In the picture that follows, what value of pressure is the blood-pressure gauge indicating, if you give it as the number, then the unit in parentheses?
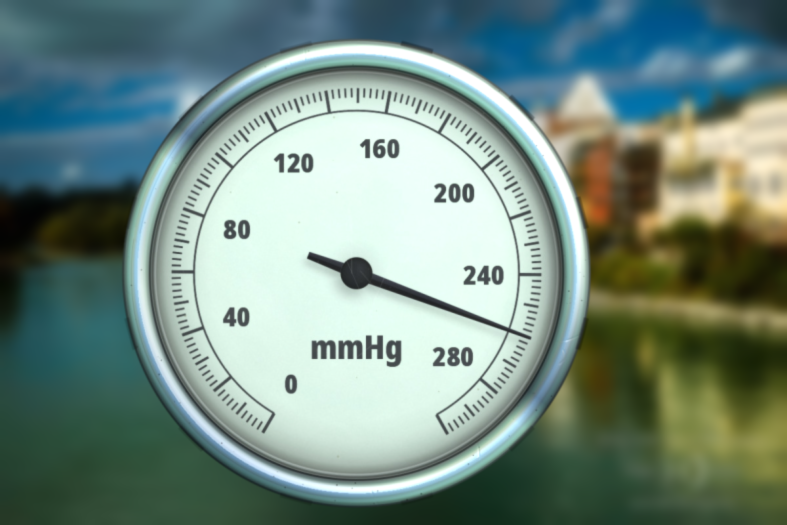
260 (mmHg)
